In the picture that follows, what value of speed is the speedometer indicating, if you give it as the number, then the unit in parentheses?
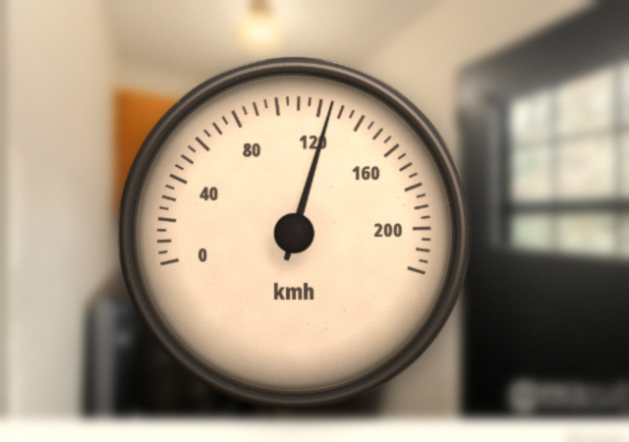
125 (km/h)
